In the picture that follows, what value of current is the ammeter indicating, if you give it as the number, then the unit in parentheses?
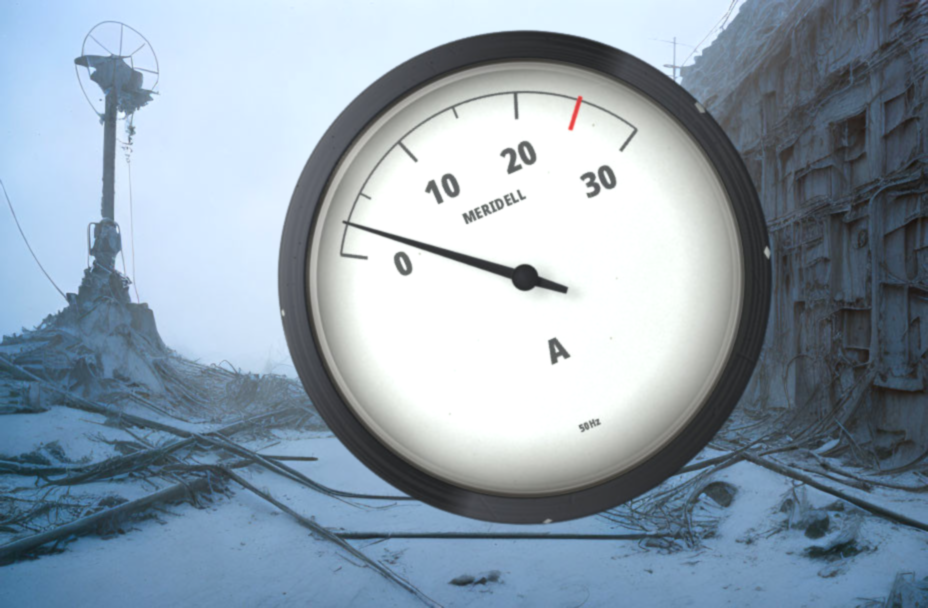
2.5 (A)
